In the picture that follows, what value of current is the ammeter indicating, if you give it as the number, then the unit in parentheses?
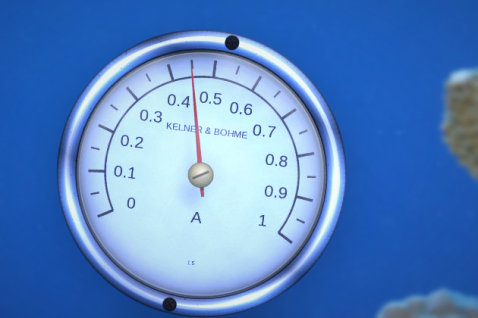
0.45 (A)
